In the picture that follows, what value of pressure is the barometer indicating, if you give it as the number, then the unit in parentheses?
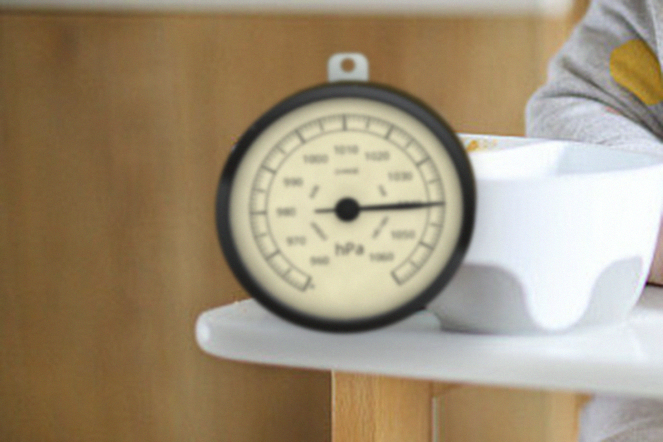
1040 (hPa)
